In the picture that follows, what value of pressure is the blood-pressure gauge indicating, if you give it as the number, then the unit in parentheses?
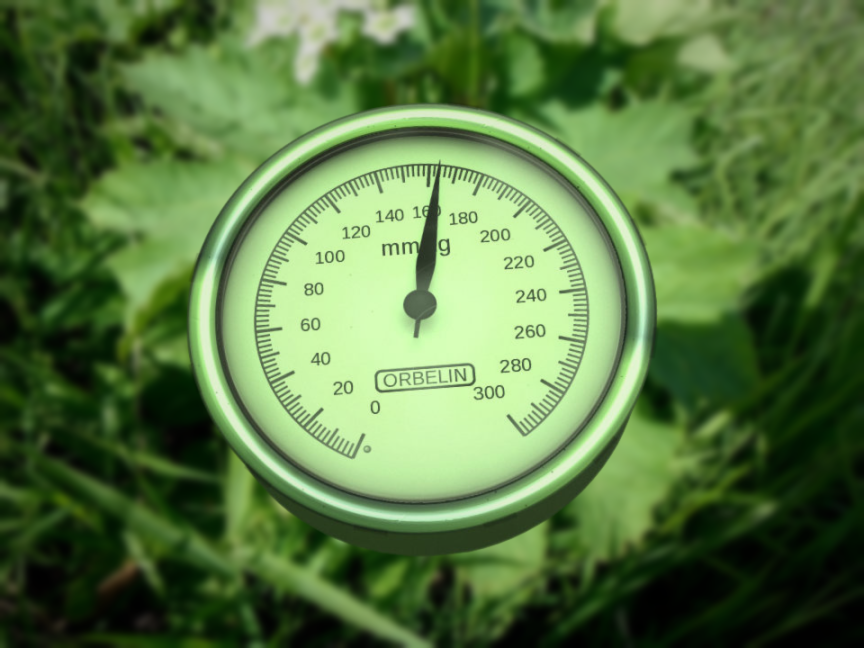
164 (mmHg)
